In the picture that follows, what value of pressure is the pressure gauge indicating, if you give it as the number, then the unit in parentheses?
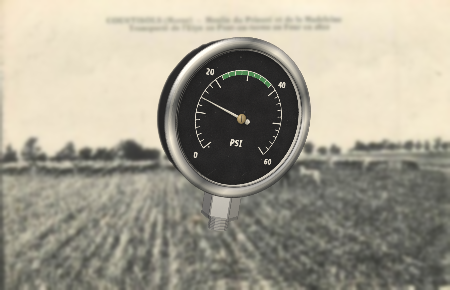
14 (psi)
